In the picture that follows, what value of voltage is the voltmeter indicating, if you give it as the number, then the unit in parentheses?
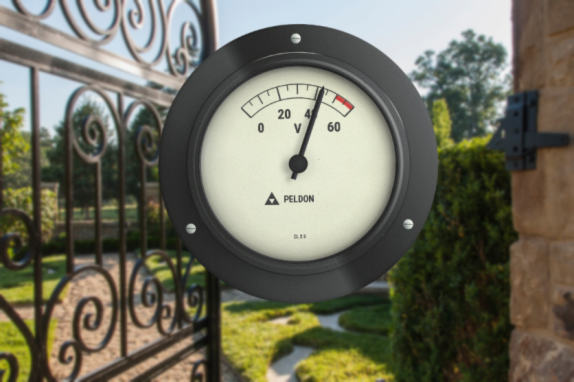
42.5 (V)
